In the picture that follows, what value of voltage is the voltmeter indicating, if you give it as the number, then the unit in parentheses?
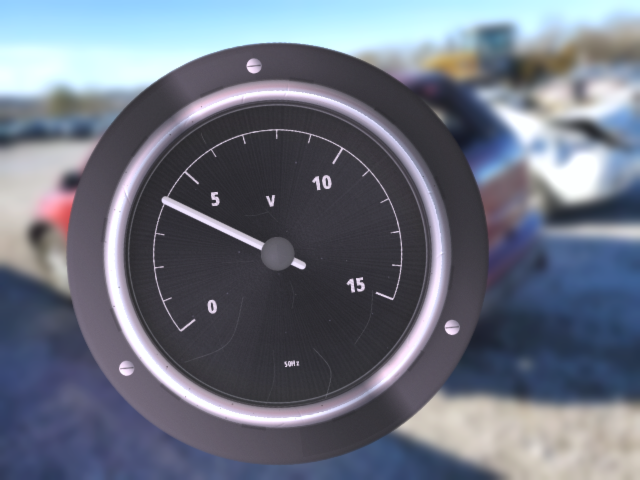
4 (V)
